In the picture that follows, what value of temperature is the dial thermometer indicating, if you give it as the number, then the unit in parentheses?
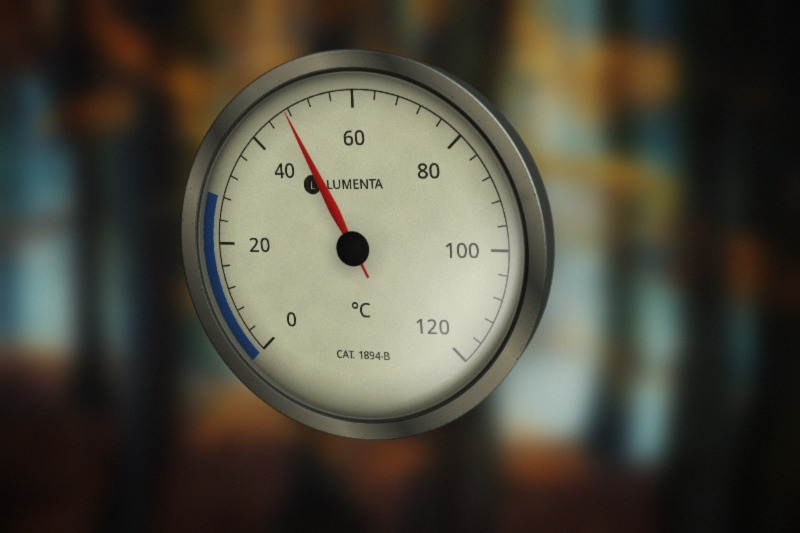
48 (°C)
